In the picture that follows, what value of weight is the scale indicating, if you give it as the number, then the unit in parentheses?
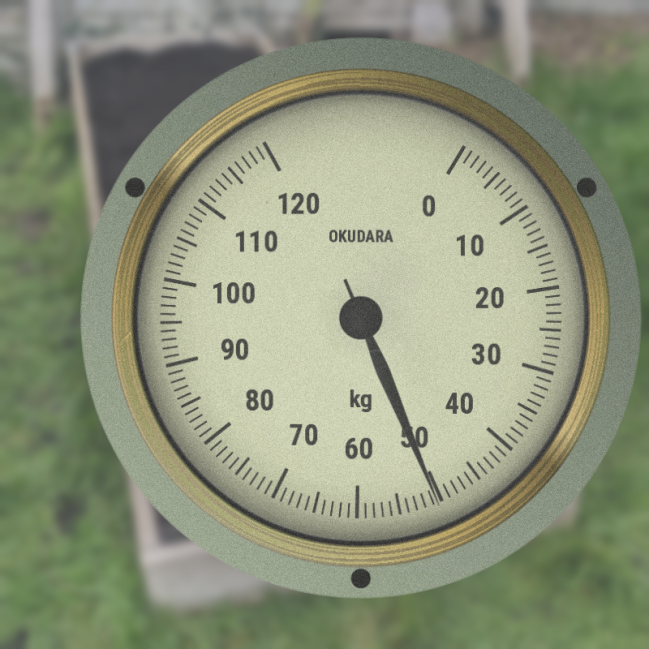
50.5 (kg)
